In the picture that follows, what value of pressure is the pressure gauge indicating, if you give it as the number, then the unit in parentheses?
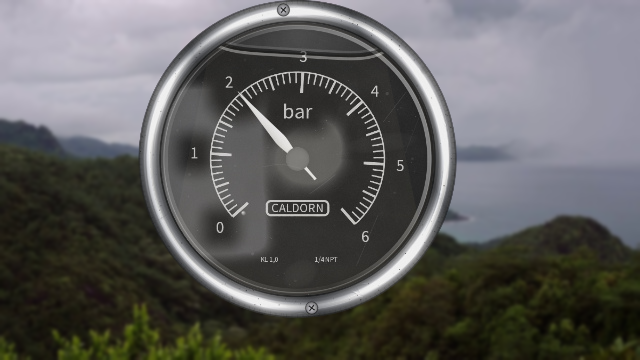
2 (bar)
